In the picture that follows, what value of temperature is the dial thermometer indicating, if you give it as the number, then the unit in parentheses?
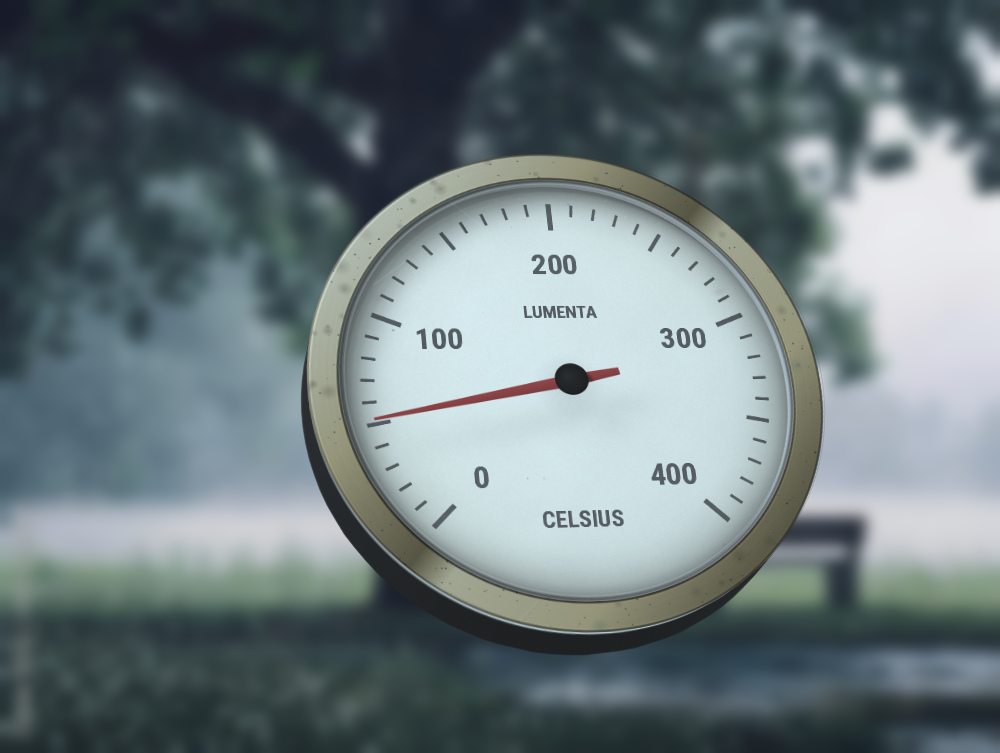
50 (°C)
